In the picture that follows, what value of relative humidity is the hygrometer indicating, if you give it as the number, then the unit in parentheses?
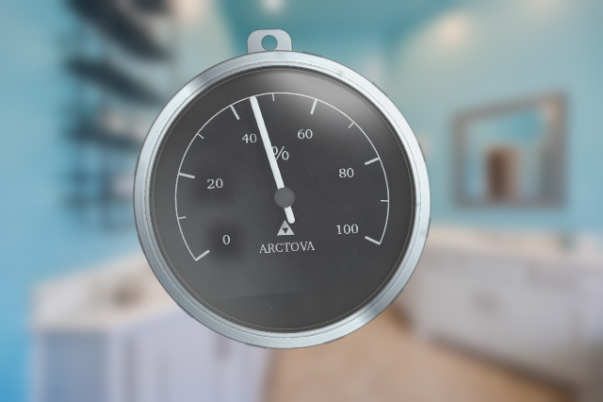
45 (%)
